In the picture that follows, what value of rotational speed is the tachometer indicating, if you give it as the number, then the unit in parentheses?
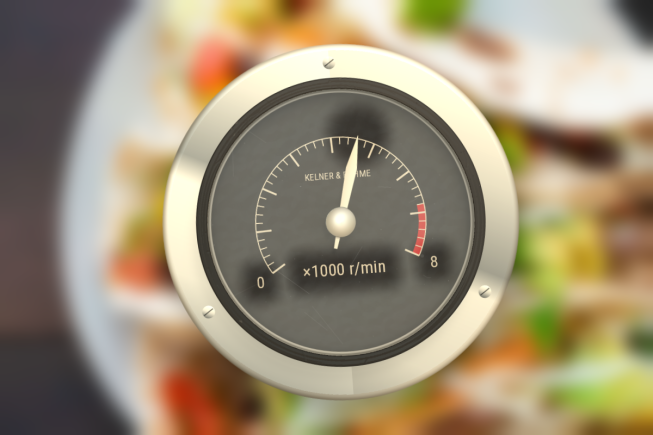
4600 (rpm)
